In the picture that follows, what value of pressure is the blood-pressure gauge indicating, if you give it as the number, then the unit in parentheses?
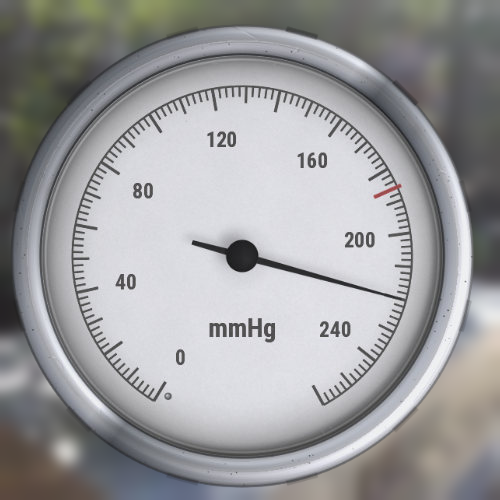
220 (mmHg)
